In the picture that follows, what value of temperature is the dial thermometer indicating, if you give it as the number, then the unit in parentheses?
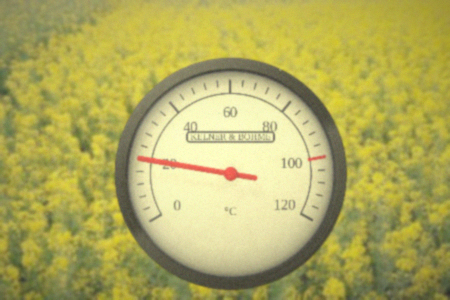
20 (°C)
